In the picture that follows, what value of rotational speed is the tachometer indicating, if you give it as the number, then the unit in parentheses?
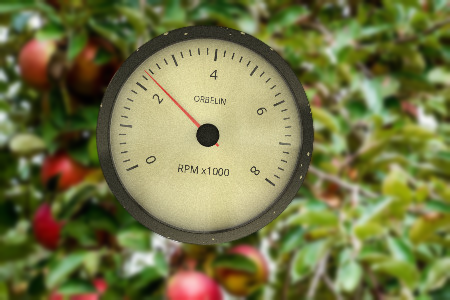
2300 (rpm)
